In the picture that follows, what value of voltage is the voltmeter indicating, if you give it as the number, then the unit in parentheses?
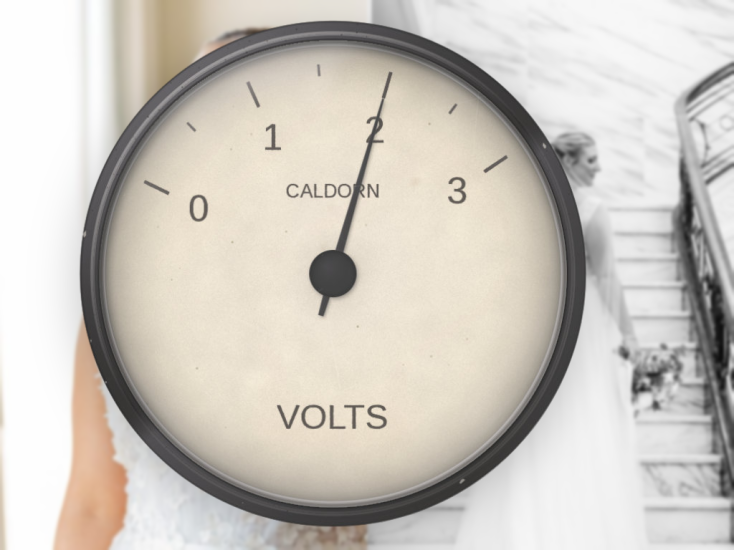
2 (V)
